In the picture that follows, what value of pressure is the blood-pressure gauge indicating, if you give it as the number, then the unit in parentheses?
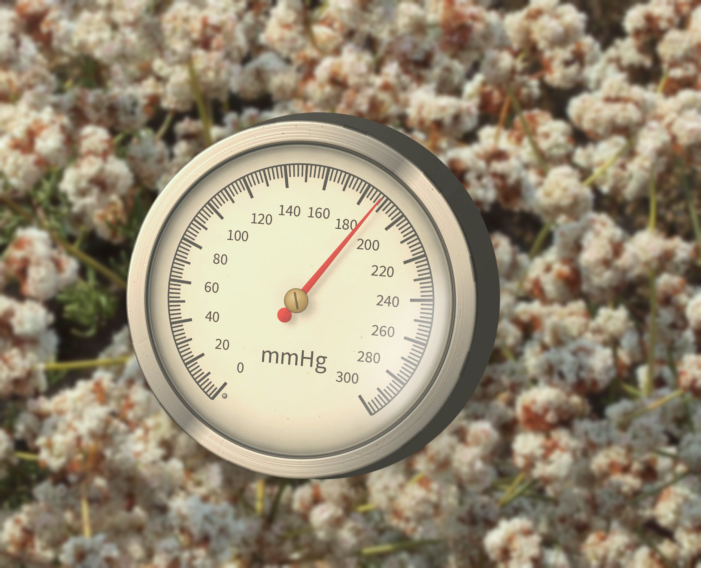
188 (mmHg)
